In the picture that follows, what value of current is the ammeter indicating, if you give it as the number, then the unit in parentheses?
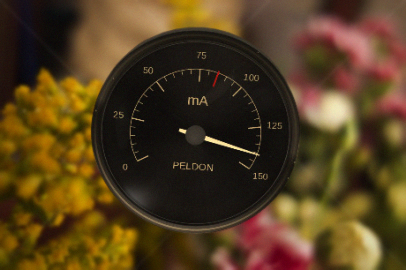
140 (mA)
